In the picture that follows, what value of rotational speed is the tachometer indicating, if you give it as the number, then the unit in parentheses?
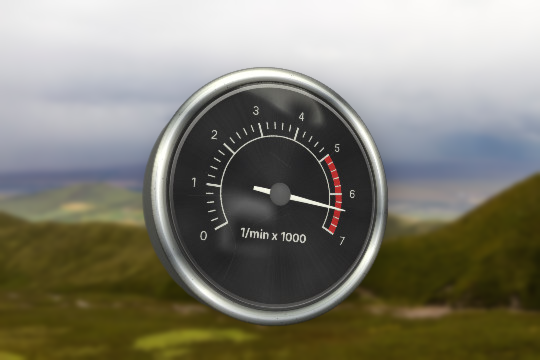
6400 (rpm)
